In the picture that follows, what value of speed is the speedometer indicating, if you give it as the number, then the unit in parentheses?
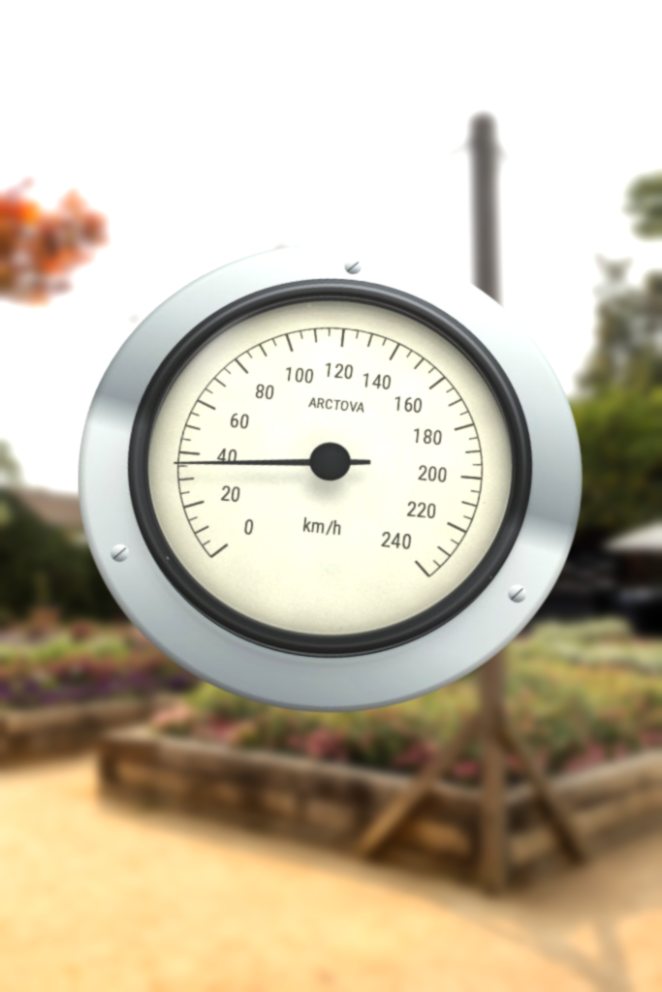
35 (km/h)
